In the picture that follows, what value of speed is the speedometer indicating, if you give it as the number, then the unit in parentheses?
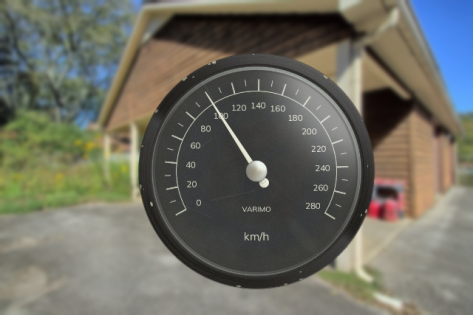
100 (km/h)
